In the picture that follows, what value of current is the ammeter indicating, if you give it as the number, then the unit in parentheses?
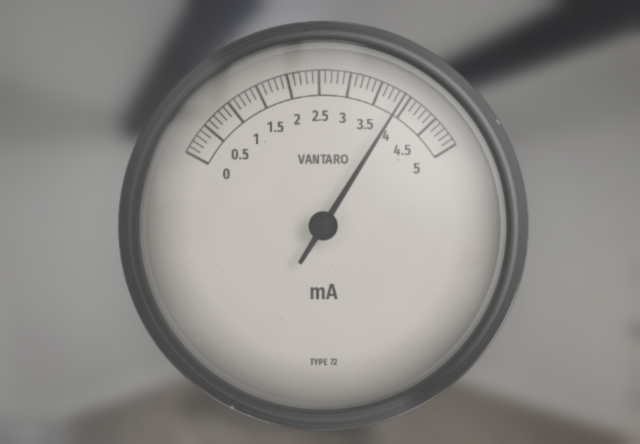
3.9 (mA)
